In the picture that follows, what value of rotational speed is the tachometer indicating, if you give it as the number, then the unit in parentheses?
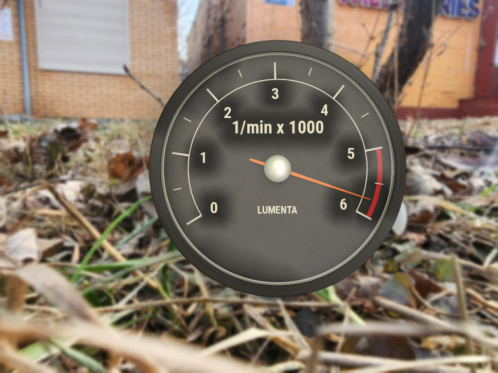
5750 (rpm)
